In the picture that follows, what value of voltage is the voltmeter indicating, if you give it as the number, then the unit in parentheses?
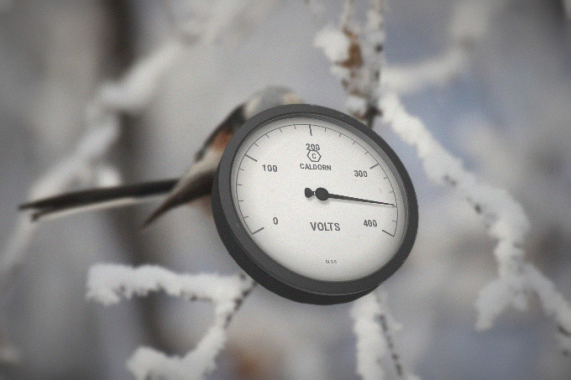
360 (V)
